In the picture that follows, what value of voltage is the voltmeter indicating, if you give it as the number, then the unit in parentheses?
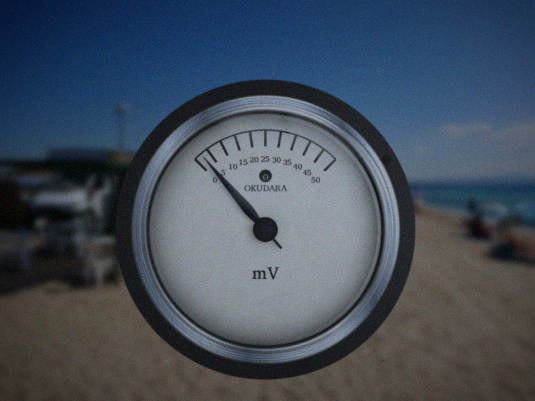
2.5 (mV)
